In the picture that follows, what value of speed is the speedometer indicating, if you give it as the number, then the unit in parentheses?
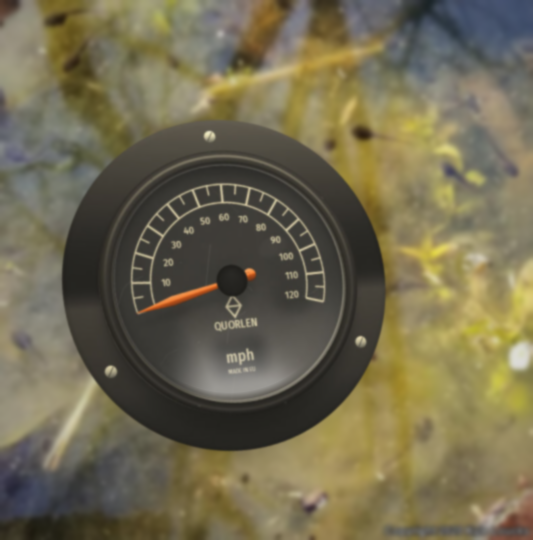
0 (mph)
